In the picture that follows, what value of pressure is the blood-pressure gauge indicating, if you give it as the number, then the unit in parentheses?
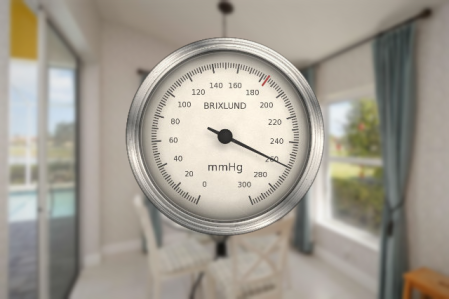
260 (mmHg)
